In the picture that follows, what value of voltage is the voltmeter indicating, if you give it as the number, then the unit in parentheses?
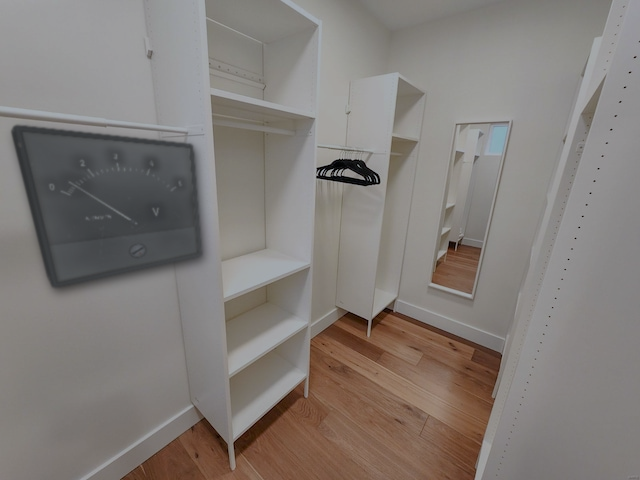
1 (V)
